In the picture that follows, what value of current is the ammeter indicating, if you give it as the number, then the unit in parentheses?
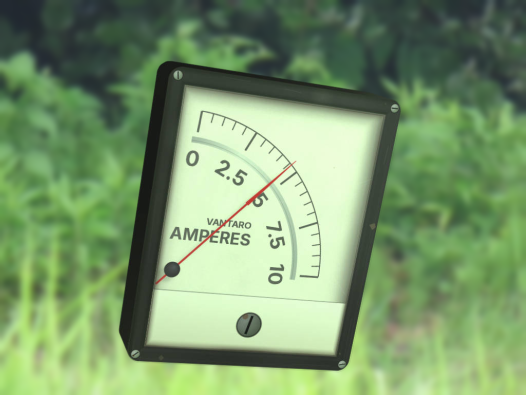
4.5 (A)
